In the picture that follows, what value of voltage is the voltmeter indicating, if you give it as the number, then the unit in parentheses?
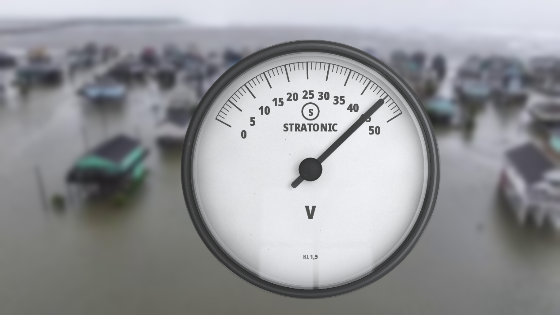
45 (V)
